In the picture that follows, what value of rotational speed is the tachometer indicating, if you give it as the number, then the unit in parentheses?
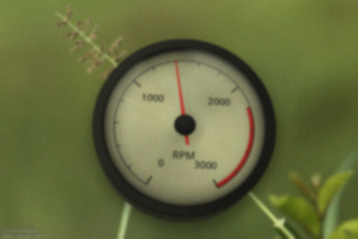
1400 (rpm)
